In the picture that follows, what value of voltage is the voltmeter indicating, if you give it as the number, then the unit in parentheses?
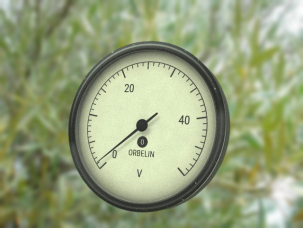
1 (V)
